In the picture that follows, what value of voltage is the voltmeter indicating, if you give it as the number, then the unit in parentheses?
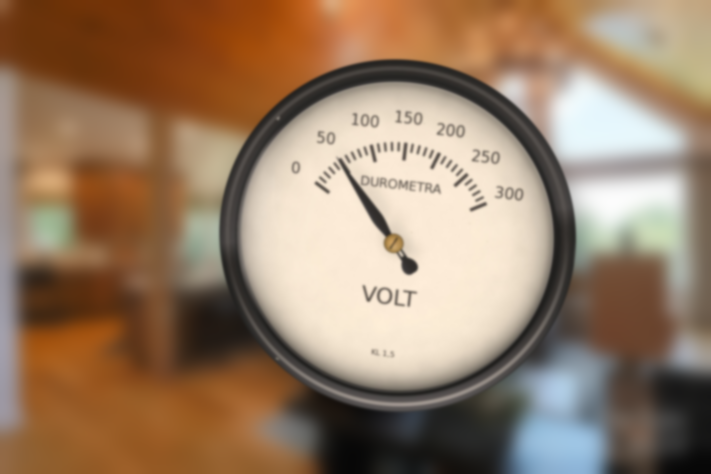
50 (V)
